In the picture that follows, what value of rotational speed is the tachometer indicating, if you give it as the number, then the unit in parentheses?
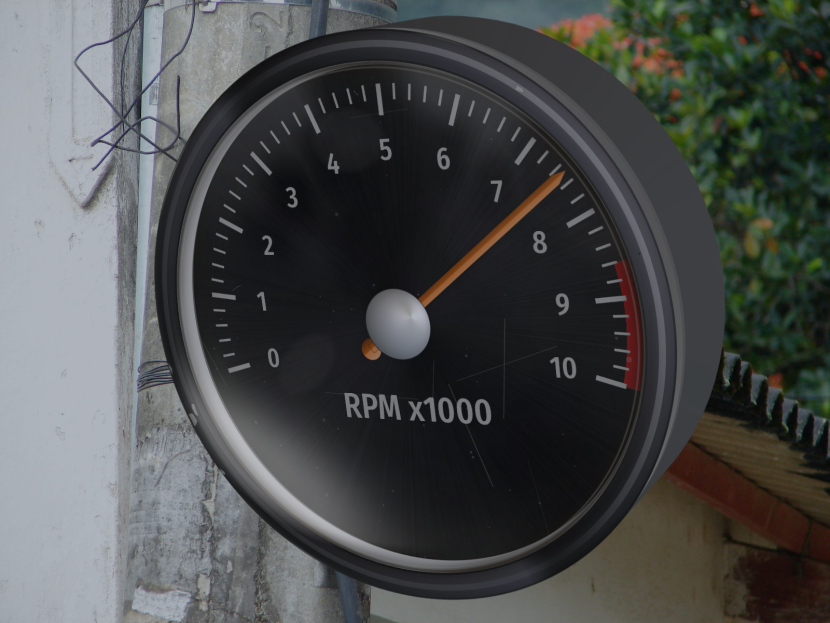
7500 (rpm)
